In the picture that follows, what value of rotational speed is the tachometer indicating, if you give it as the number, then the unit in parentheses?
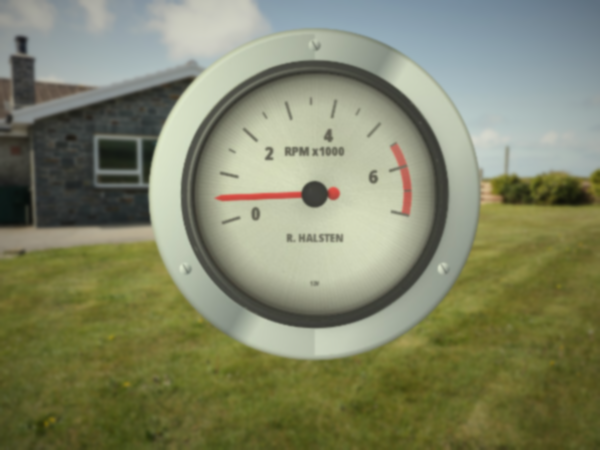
500 (rpm)
